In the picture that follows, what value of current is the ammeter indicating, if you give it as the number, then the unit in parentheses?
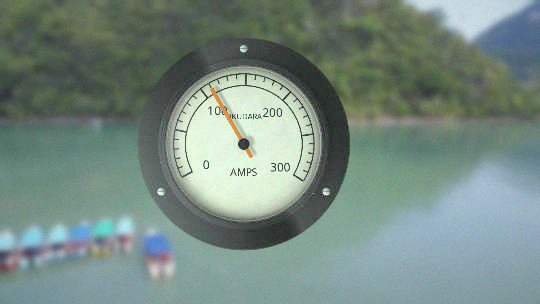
110 (A)
